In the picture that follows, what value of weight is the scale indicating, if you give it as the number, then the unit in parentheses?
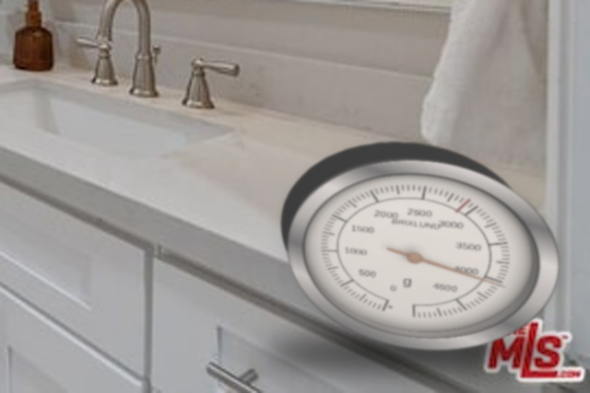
4000 (g)
